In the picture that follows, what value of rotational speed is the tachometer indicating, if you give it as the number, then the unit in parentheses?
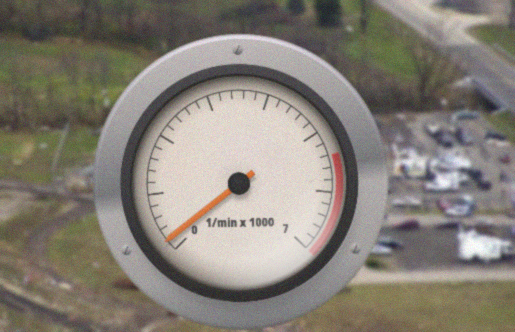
200 (rpm)
